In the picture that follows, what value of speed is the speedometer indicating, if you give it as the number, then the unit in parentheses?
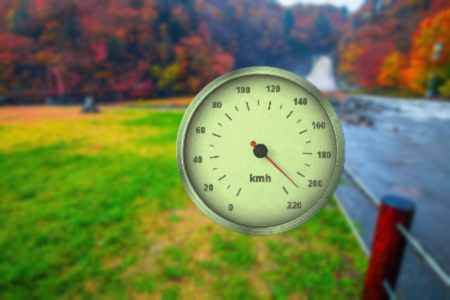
210 (km/h)
